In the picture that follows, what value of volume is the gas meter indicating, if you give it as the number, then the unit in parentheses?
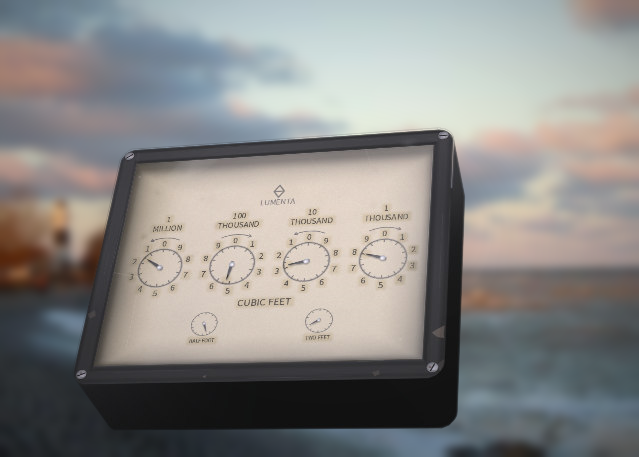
152800 (ft³)
